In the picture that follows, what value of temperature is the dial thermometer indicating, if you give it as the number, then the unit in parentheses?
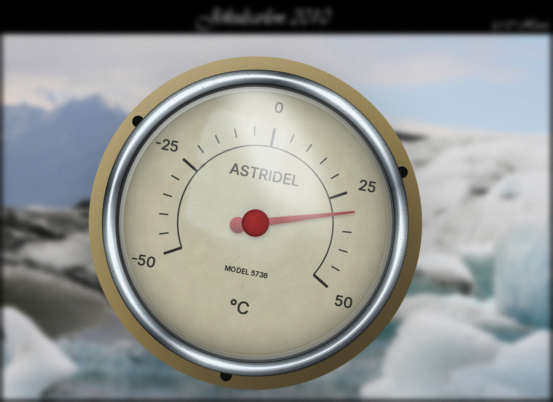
30 (°C)
